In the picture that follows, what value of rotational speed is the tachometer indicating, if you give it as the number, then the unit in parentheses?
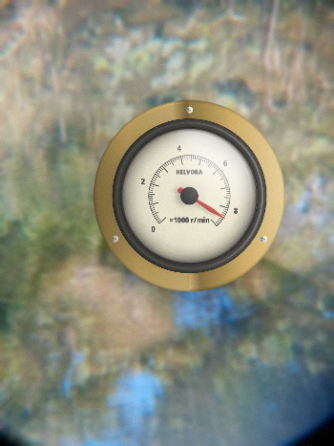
8500 (rpm)
